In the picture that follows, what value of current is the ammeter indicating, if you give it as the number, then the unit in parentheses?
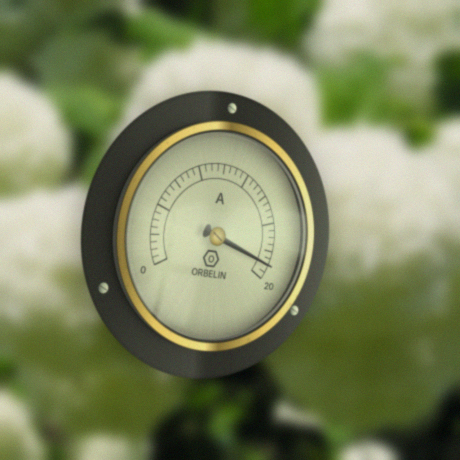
19 (A)
